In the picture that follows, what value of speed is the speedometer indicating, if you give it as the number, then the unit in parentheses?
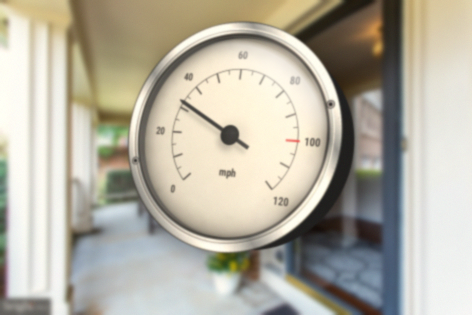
32.5 (mph)
